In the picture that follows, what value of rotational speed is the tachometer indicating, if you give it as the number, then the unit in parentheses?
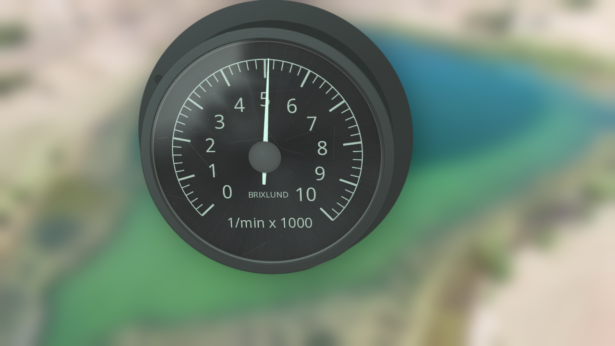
5100 (rpm)
